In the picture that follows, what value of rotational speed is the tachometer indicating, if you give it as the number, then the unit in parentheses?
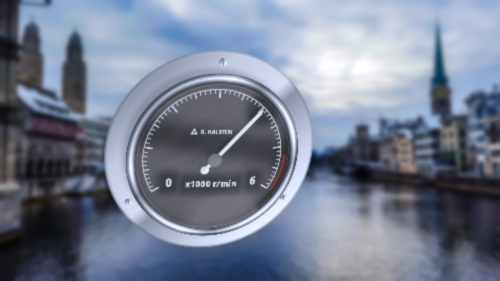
4000 (rpm)
